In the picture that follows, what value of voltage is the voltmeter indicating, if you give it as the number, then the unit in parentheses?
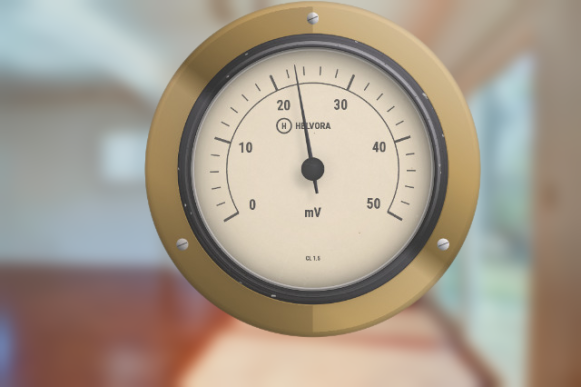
23 (mV)
